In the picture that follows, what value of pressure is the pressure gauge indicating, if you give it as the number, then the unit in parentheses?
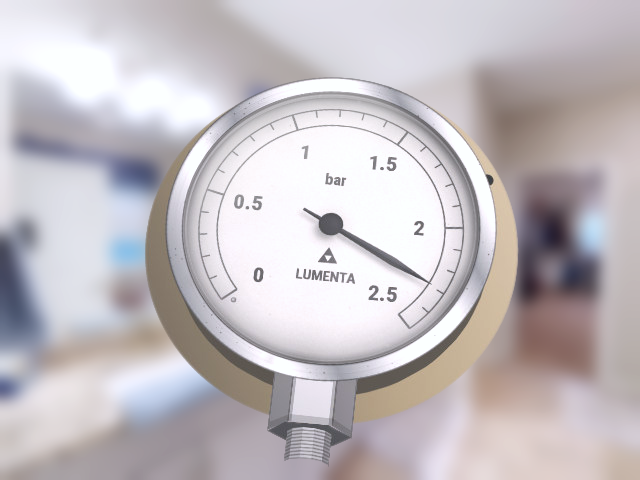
2.3 (bar)
